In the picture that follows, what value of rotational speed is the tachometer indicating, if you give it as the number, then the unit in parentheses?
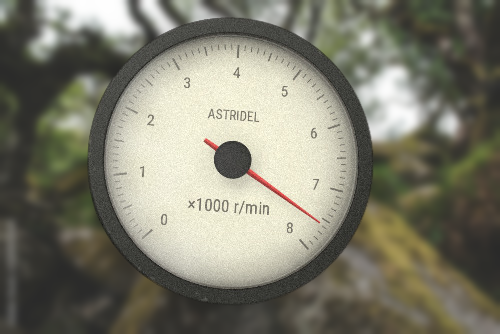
7600 (rpm)
